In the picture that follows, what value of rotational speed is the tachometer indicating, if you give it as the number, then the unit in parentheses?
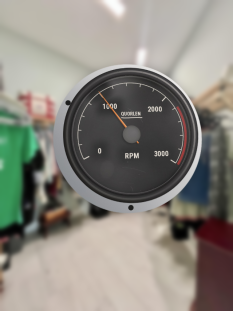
1000 (rpm)
